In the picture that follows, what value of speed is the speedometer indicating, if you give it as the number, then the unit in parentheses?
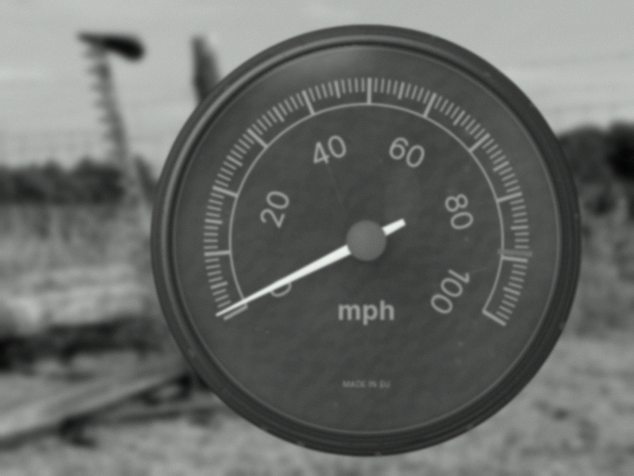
1 (mph)
